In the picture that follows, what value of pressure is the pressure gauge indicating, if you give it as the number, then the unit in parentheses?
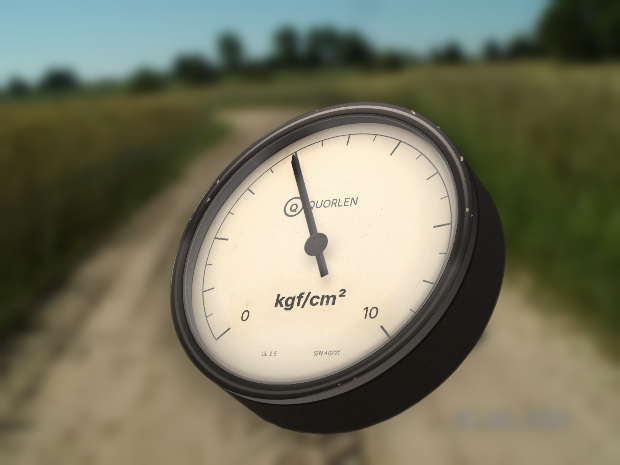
4 (kg/cm²)
